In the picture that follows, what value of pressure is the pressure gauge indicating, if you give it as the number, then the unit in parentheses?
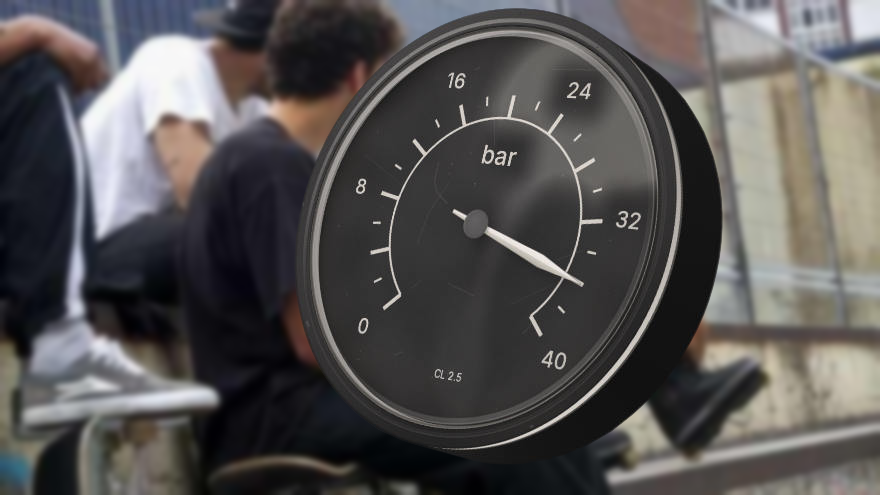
36 (bar)
